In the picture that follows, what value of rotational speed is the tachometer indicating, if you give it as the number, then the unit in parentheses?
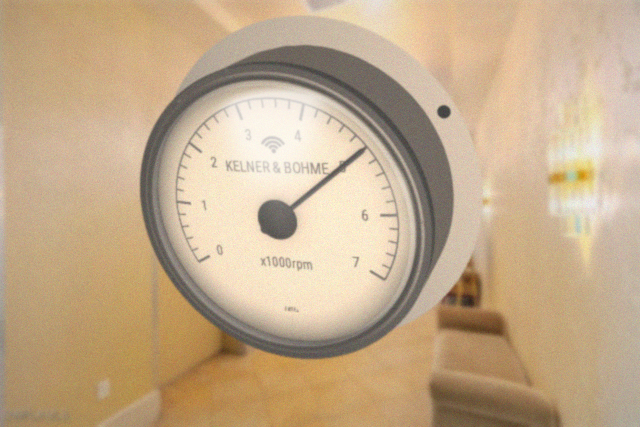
5000 (rpm)
